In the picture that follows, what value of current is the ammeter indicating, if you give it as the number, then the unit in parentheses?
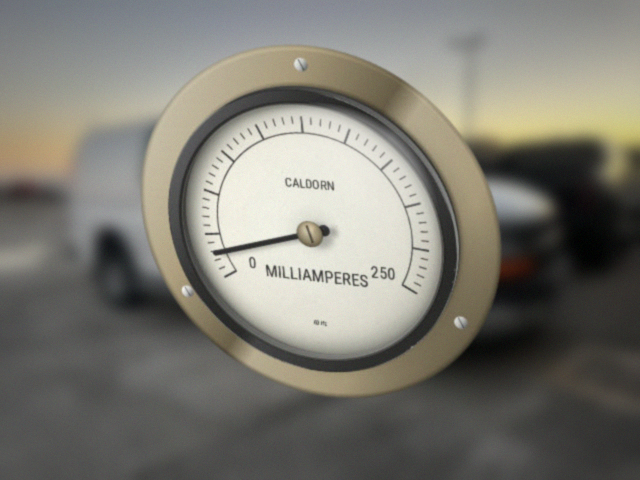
15 (mA)
